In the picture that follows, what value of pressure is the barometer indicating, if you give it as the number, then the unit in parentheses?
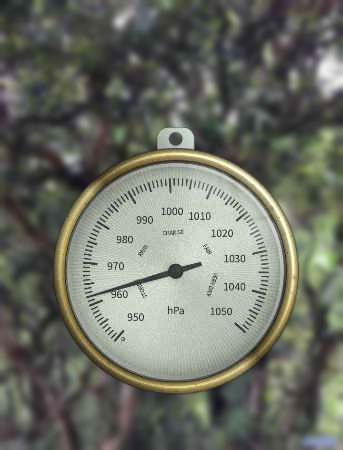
962 (hPa)
